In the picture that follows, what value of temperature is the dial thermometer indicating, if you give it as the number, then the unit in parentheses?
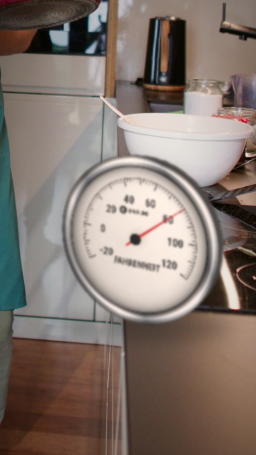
80 (°F)
